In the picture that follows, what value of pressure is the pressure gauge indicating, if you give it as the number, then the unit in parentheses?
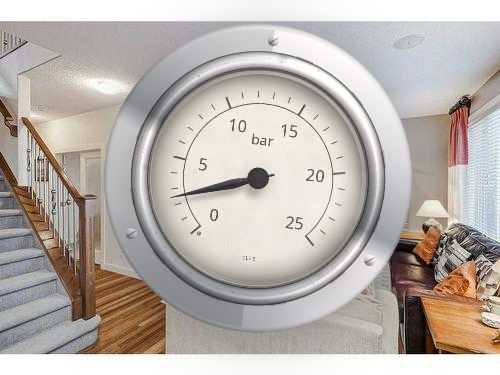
2.5 (bar)
